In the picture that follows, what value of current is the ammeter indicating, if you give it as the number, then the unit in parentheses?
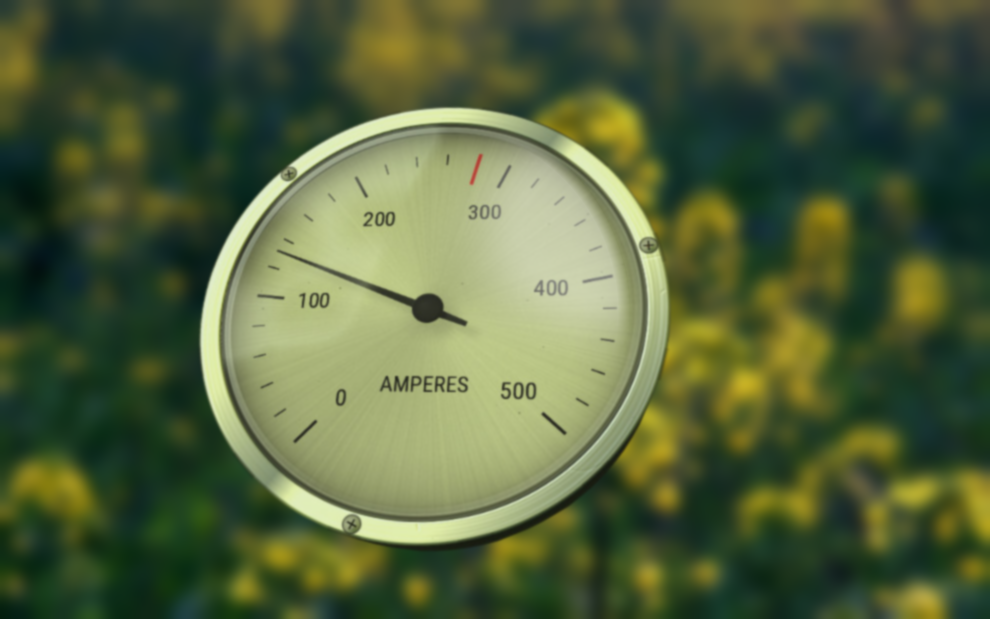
130 (A)
